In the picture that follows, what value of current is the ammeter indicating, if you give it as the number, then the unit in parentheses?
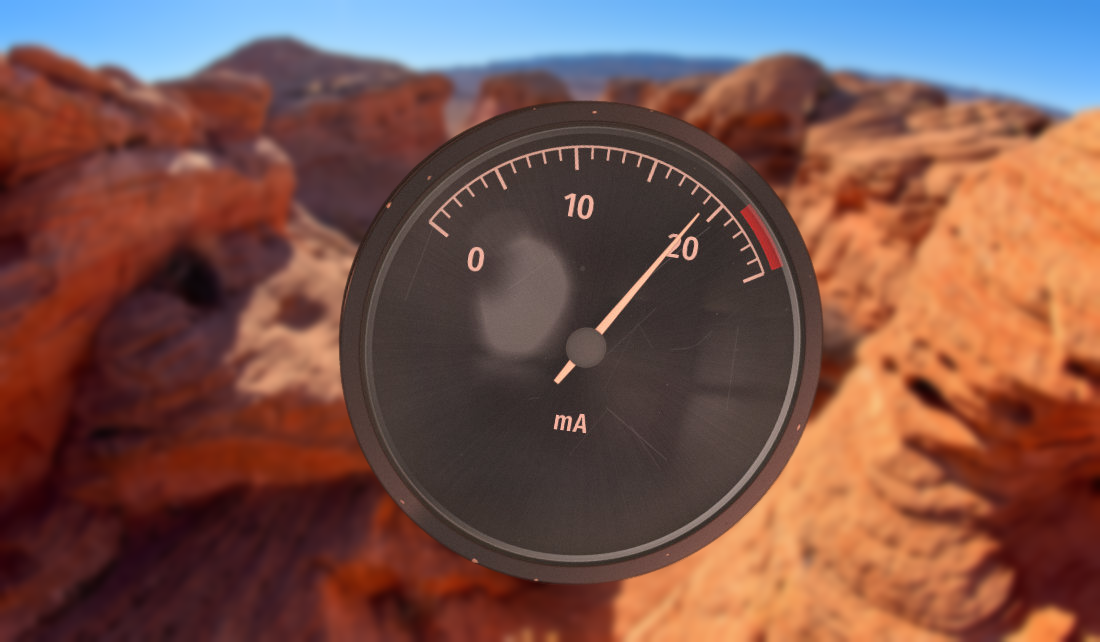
19 (mA)
